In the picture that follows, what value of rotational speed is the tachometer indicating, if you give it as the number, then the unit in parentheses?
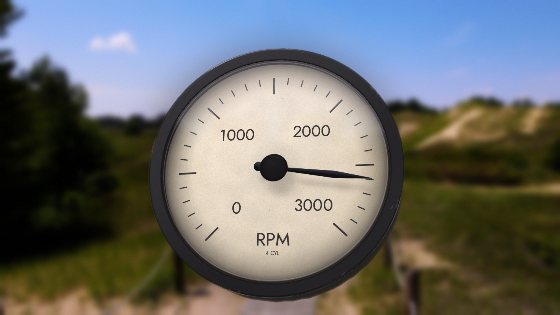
2600 (rpm)
